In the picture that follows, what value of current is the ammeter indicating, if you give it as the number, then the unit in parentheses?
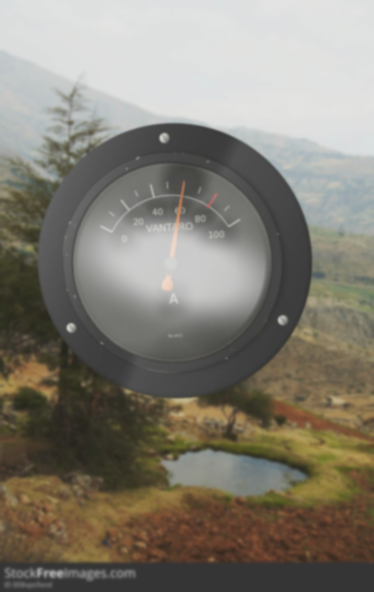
60 (A)
